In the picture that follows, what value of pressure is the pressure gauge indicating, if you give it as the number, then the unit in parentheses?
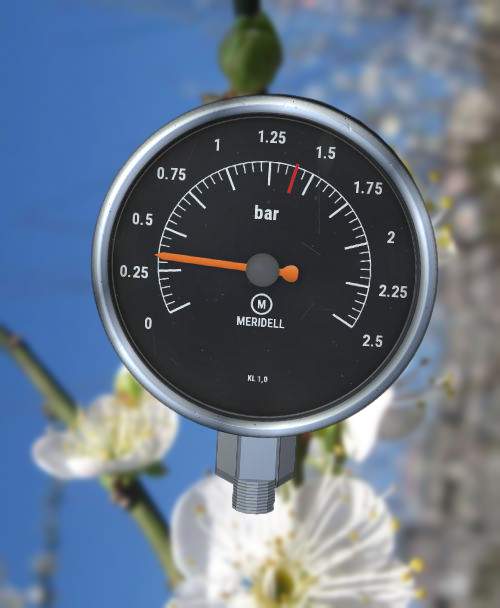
0.35 (bar)
